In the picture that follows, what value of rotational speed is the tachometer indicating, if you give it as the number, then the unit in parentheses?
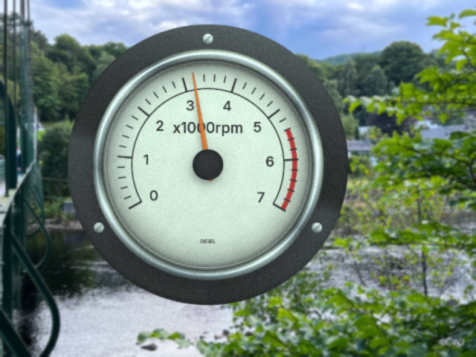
3200 (rpm)
